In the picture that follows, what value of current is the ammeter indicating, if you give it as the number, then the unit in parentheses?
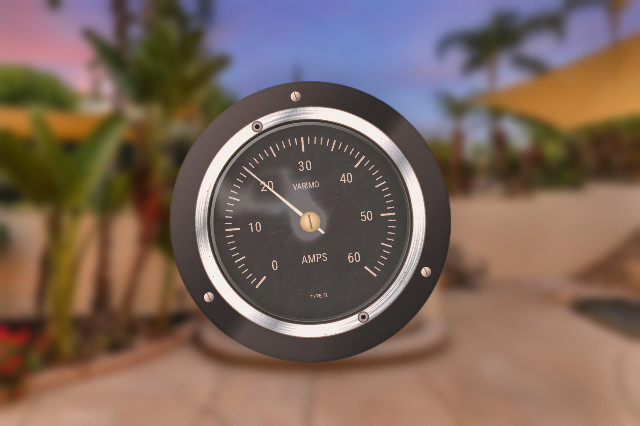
20 (A)
